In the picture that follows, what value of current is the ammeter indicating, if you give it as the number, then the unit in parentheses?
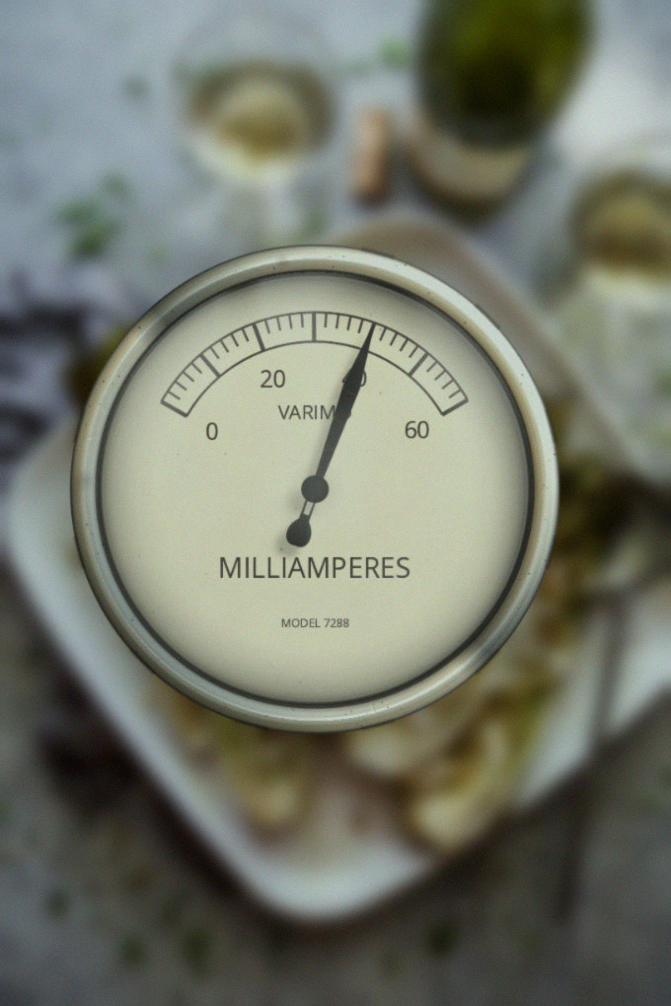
40 (mA)
